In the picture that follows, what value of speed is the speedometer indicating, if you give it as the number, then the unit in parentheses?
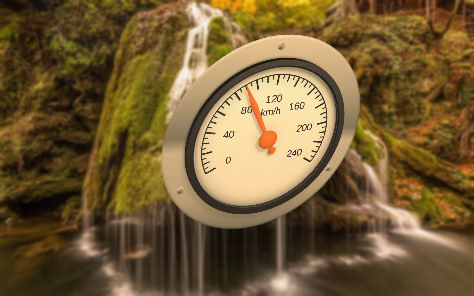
90 (km/h)
